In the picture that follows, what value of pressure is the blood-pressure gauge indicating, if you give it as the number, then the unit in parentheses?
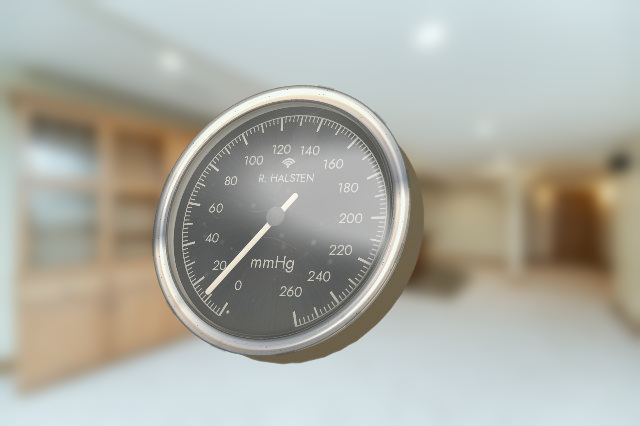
10 (mmHg)
